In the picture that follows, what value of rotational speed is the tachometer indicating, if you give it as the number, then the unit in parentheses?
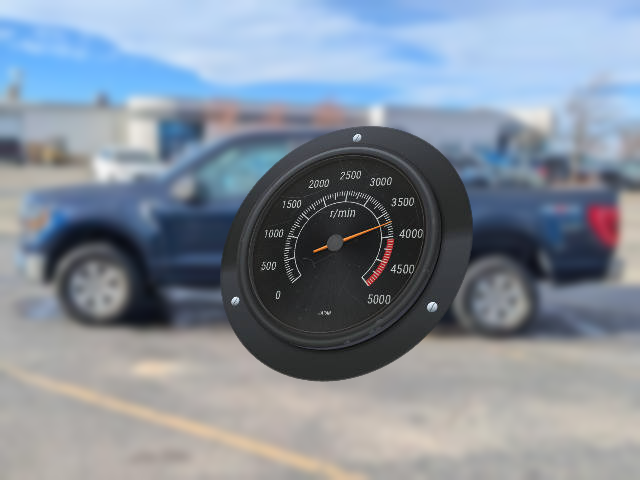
3750 (rpm)
